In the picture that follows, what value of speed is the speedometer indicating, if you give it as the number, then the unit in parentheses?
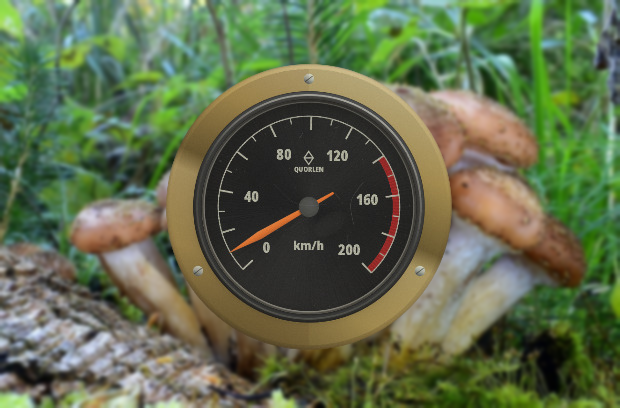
10 (km/h)
